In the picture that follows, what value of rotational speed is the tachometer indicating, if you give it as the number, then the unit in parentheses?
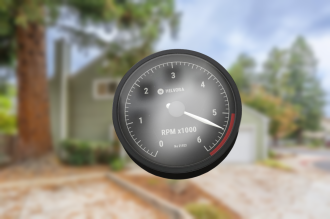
5400 (rpm)
